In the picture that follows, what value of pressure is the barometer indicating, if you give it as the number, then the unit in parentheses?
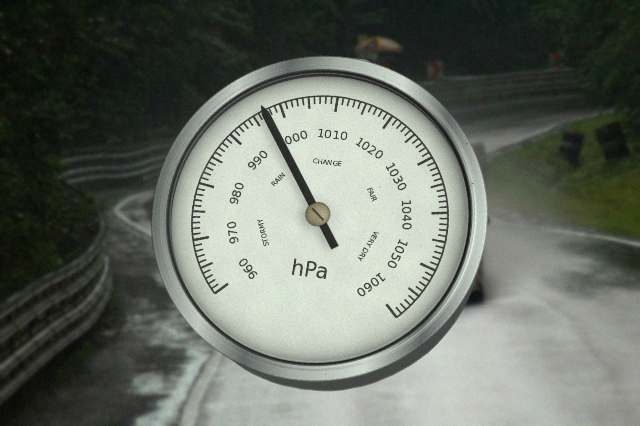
997 (hPa)
